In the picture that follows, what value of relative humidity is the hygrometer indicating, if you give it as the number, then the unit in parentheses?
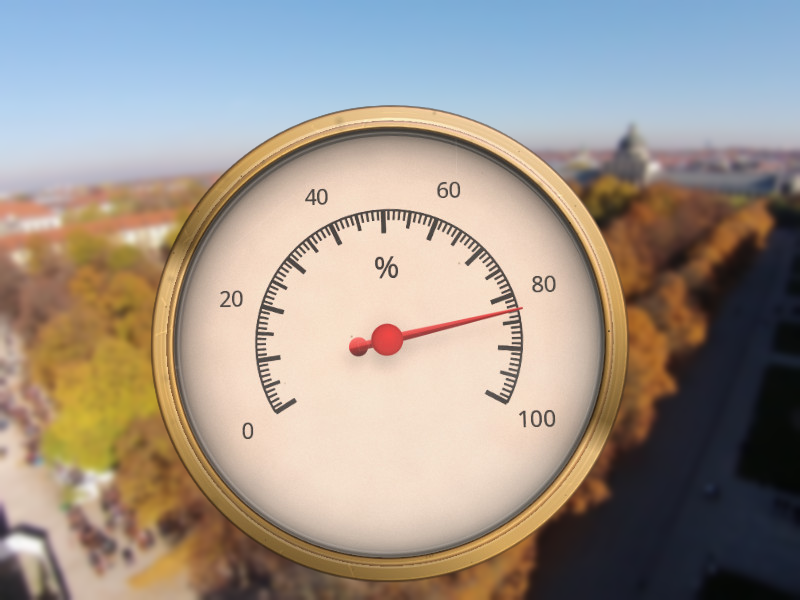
83 (%)
